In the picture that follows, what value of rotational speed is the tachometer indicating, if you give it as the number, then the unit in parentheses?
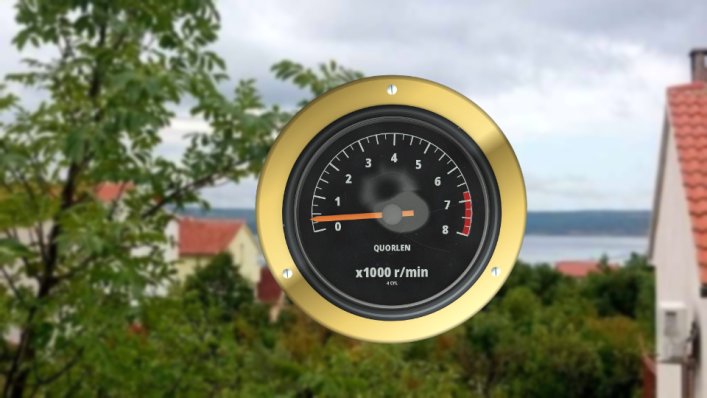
375 (rpm)
